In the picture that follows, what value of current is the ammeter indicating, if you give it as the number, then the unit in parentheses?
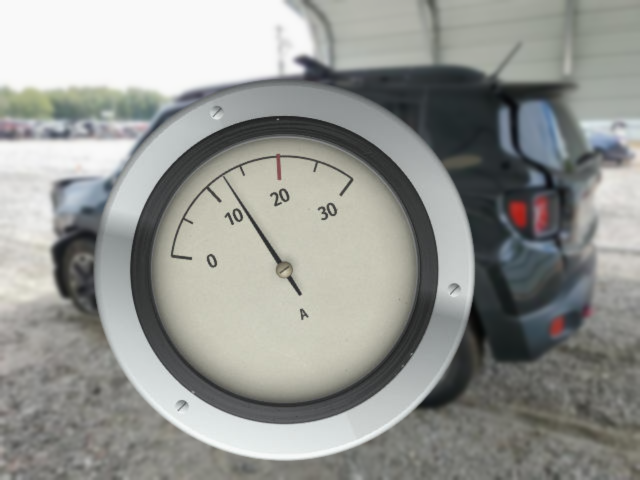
12.5 (A)
